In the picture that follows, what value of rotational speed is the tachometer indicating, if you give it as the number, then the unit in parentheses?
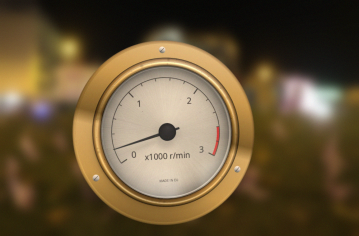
200 (rpm)
